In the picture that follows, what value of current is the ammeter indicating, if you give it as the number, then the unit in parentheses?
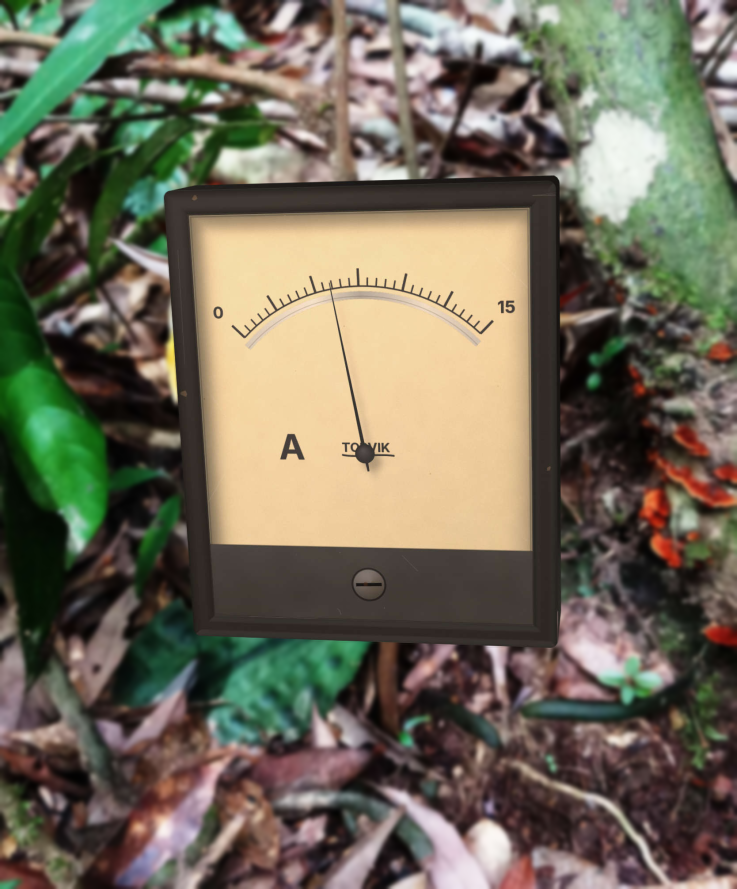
6 (A)
